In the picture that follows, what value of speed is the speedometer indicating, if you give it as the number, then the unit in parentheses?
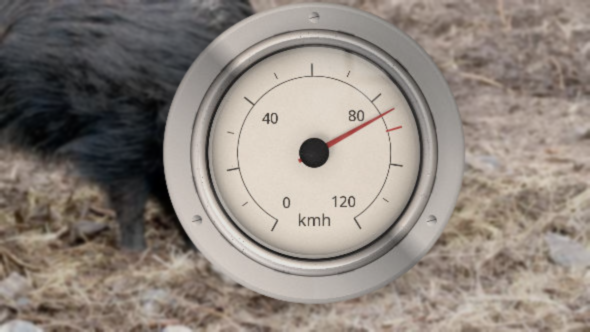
85 (km/h)
